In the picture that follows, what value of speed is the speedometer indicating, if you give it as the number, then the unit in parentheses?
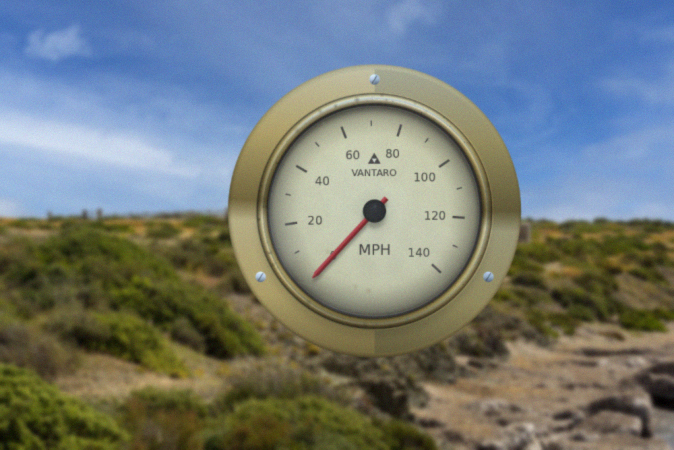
0 (mph)
